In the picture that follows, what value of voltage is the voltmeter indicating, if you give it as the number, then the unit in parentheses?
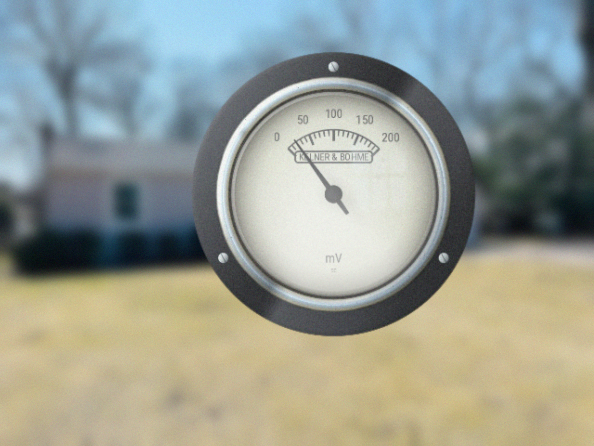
20 (mV)
